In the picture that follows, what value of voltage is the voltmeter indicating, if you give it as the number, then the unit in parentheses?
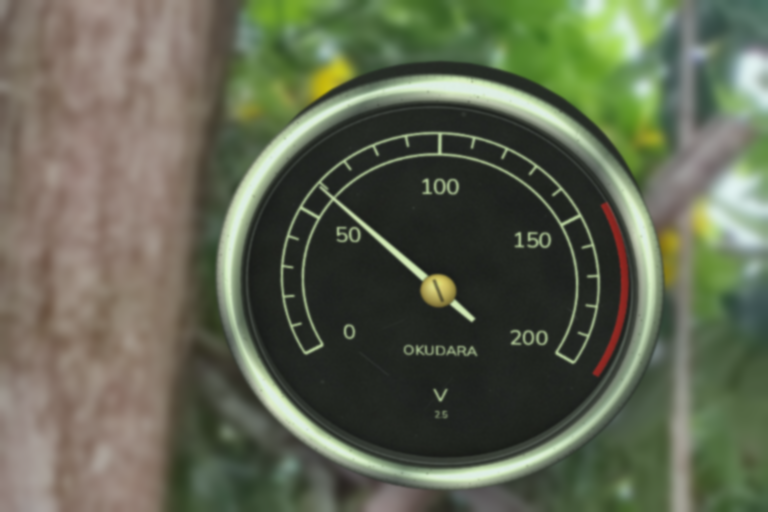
60 (V)
